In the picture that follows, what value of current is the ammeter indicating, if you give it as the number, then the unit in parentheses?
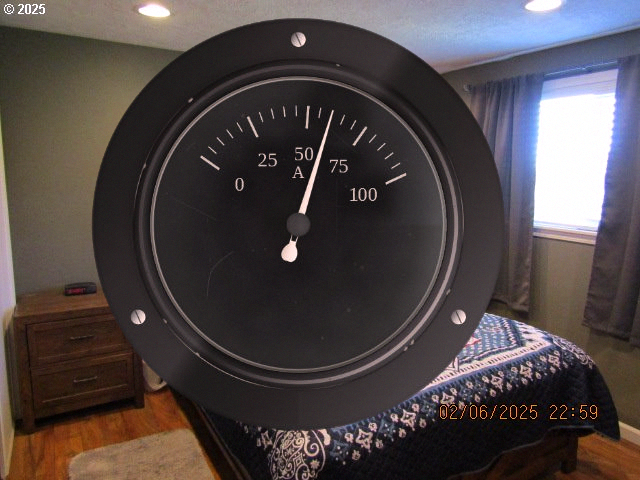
60 (A)
